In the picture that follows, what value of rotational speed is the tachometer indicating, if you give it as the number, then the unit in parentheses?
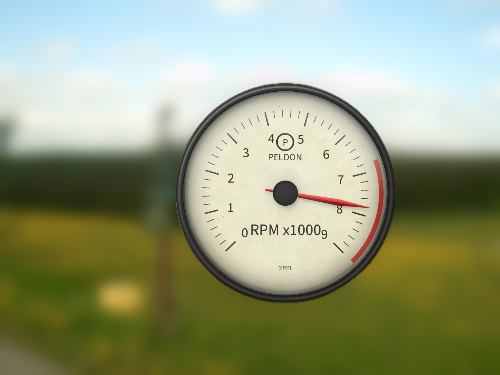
7800 (rpm)
